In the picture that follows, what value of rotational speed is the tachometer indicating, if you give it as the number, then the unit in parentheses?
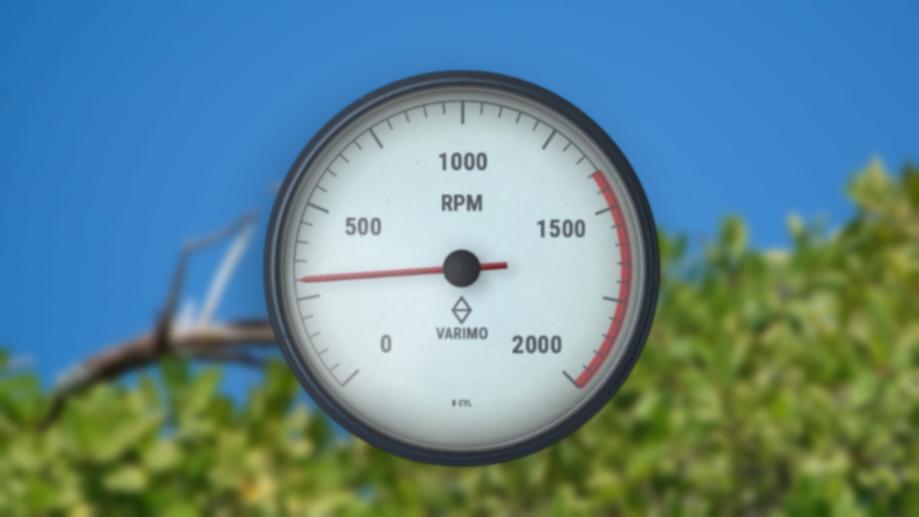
300 (rpm)
